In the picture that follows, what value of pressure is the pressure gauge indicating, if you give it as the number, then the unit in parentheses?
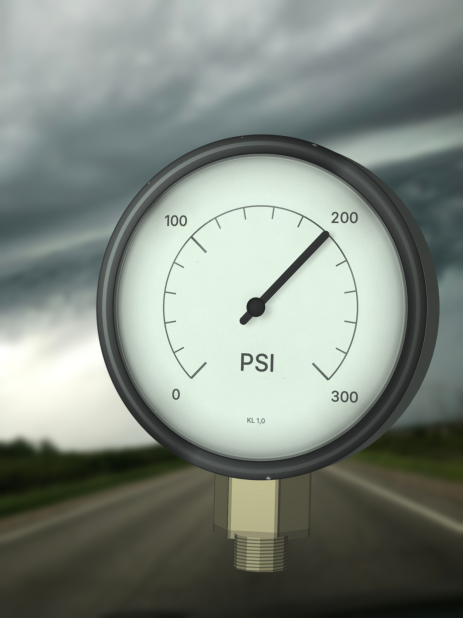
200 (psi)
